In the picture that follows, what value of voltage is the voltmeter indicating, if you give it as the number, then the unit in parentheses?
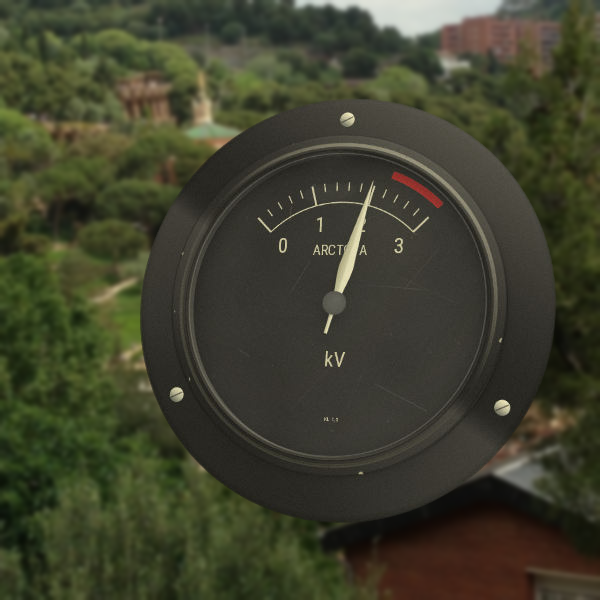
2 (kV)
